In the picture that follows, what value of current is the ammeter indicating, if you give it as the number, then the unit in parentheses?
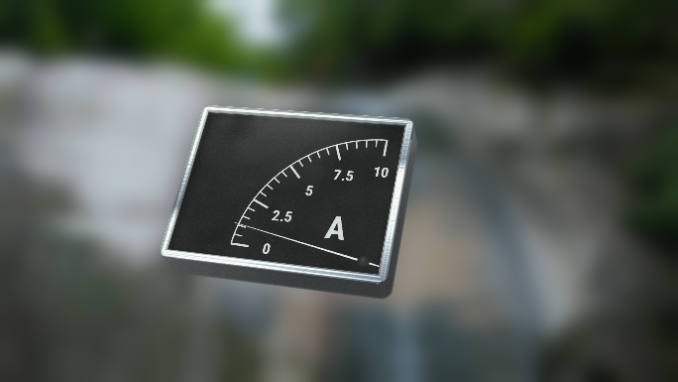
1 (A)
